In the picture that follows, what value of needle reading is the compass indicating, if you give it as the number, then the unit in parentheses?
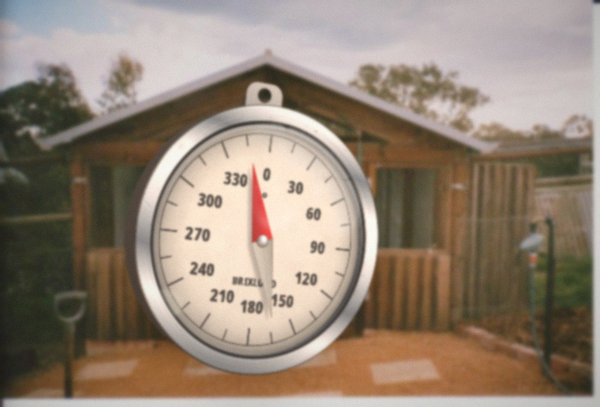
345 (°)
